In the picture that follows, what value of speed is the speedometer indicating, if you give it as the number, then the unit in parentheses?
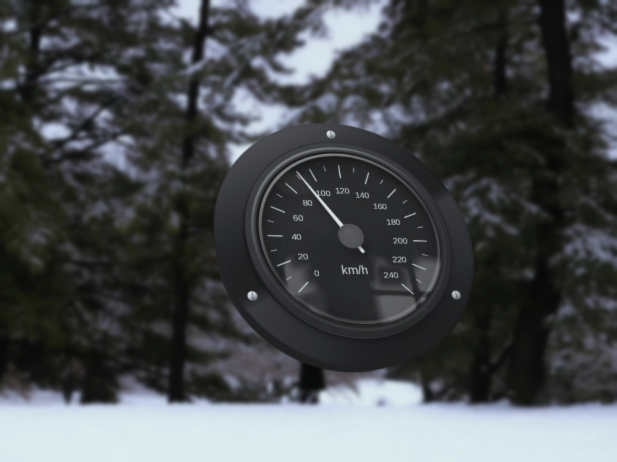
90 (km/h)
